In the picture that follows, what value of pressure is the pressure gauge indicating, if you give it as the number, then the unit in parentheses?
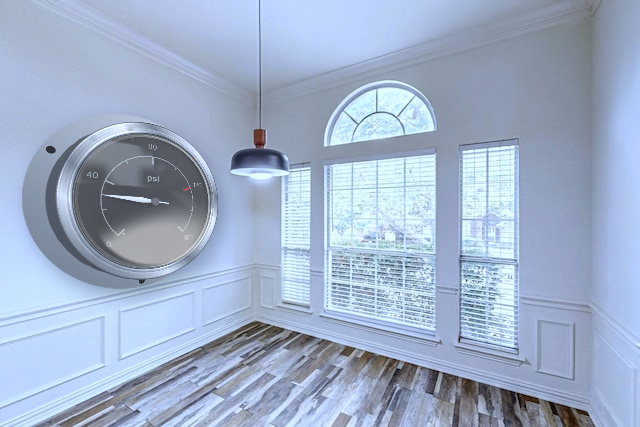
30 (psi)
